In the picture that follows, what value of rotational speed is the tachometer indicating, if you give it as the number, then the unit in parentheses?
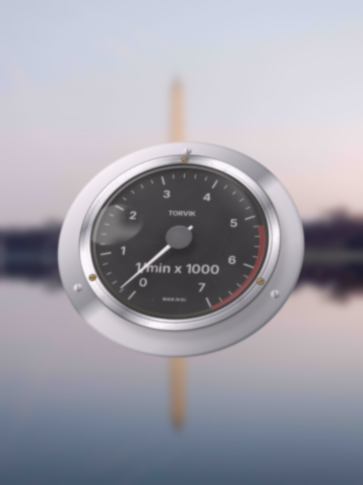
200 (rpm)
